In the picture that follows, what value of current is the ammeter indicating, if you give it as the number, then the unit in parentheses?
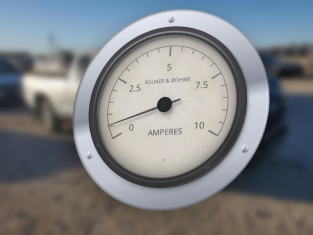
0.5 (A)
